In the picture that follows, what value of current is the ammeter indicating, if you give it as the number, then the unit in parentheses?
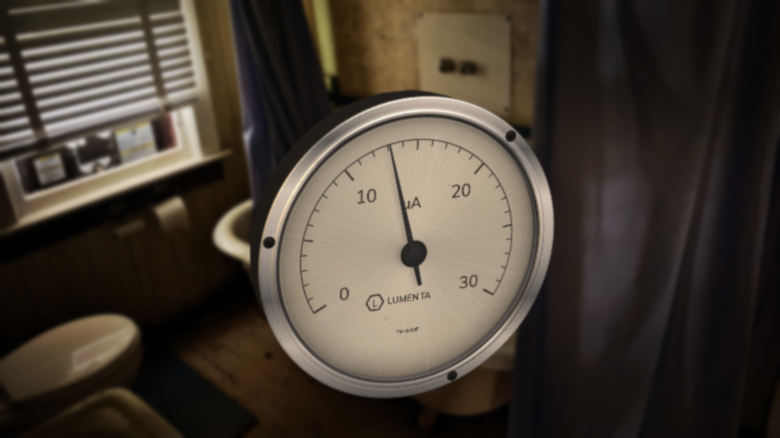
13 (µA)
